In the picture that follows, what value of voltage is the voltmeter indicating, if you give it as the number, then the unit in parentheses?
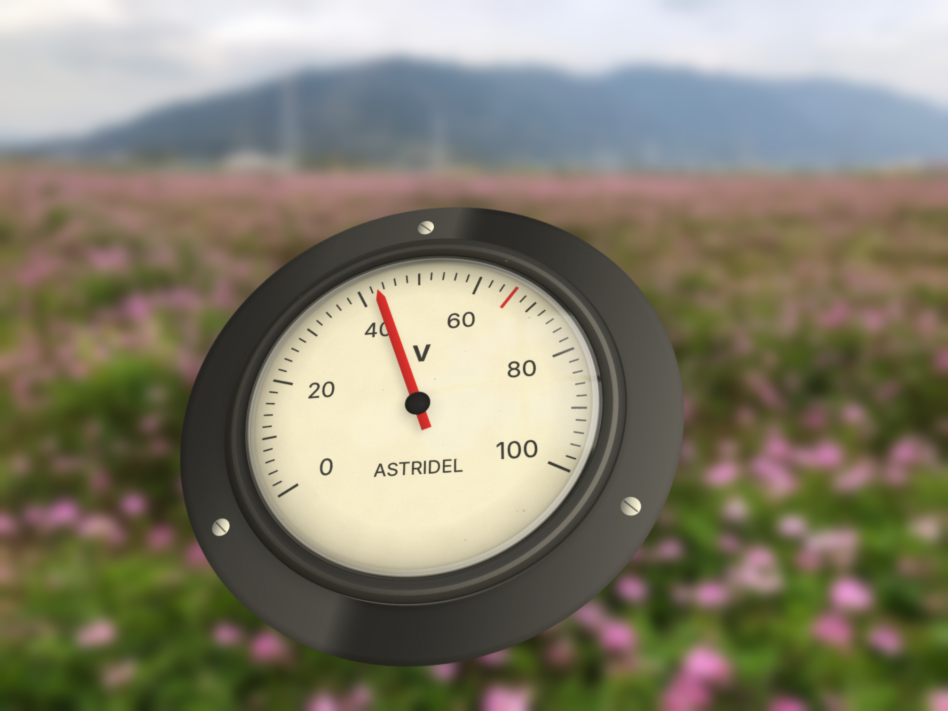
43 (V)
